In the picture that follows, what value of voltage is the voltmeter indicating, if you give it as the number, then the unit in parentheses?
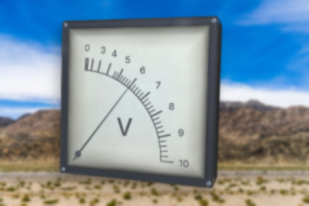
6 (V)
